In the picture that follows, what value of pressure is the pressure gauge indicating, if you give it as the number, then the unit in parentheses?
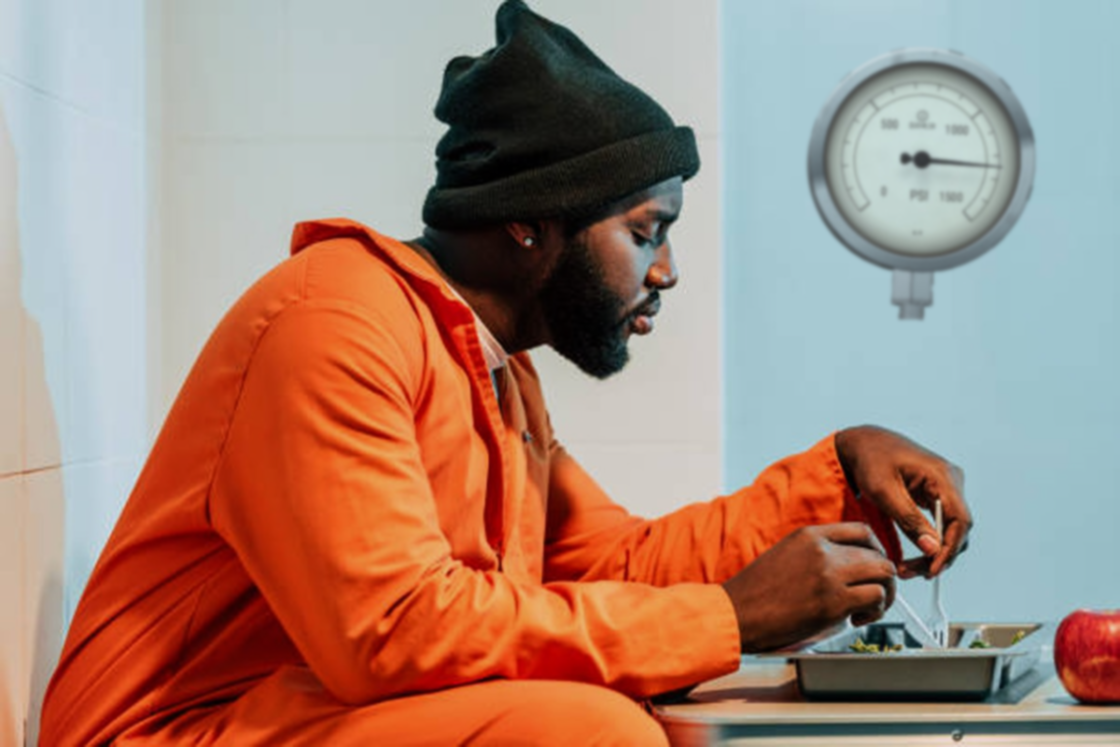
1250 (psi)
